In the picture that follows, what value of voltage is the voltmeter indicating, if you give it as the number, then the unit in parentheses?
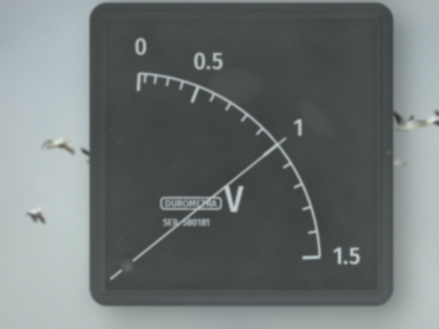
1 (V)
